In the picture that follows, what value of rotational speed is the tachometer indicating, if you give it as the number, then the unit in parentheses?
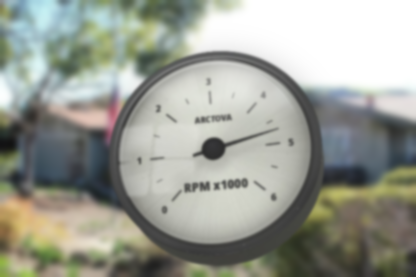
4750 (rpm)
